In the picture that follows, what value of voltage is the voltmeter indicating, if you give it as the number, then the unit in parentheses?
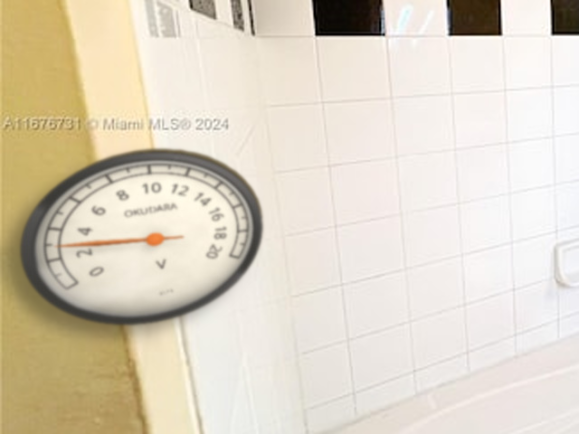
3 (V)
